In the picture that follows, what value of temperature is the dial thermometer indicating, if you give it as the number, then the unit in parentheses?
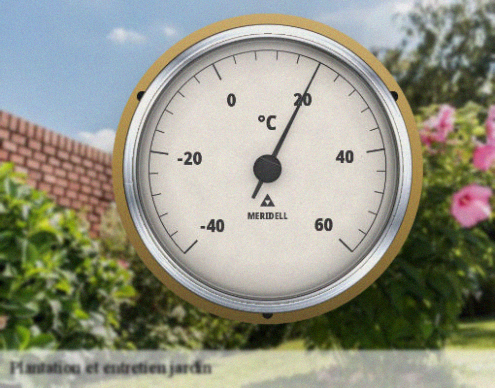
20 (°C)
